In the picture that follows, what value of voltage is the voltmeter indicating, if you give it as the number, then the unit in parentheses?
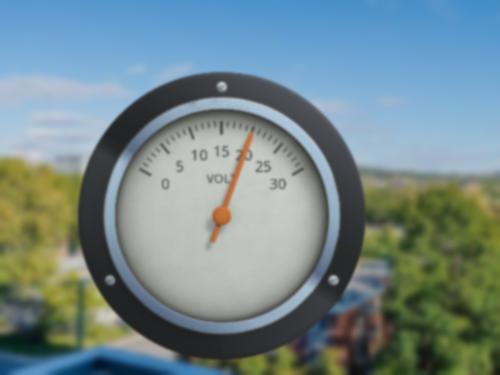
20 (V)
